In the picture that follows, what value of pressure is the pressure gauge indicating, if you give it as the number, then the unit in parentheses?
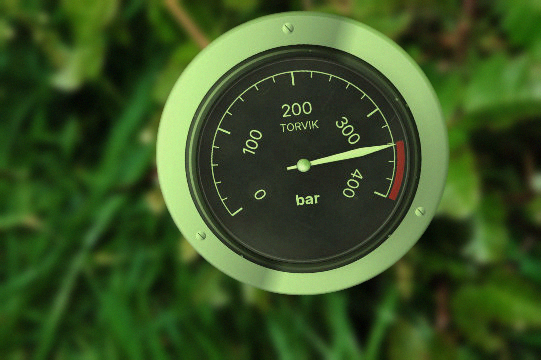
340 (bar)
